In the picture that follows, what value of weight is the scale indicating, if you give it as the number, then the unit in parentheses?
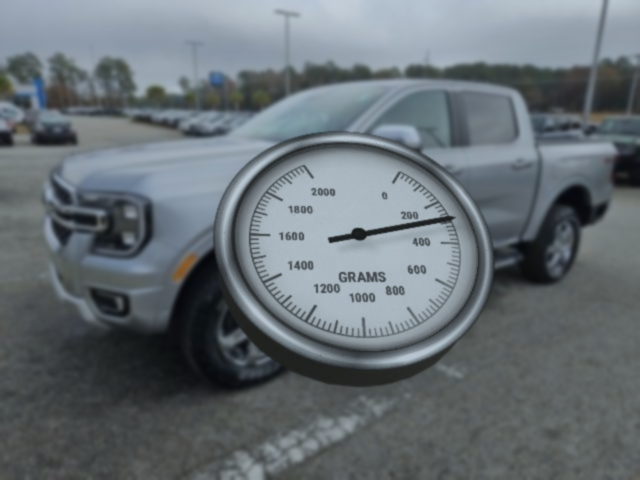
300 (g)
